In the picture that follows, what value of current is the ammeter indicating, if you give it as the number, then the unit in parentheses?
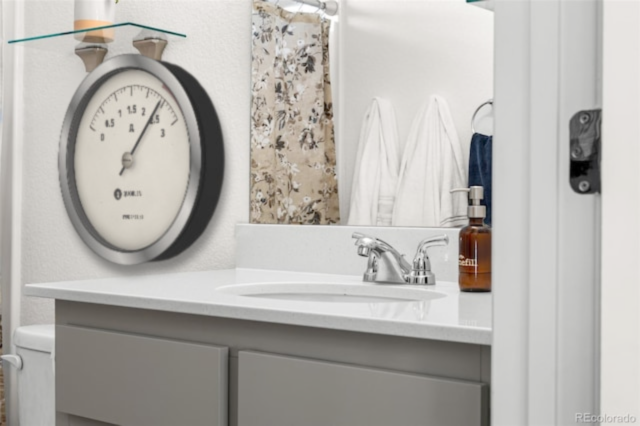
2.5 (A)
